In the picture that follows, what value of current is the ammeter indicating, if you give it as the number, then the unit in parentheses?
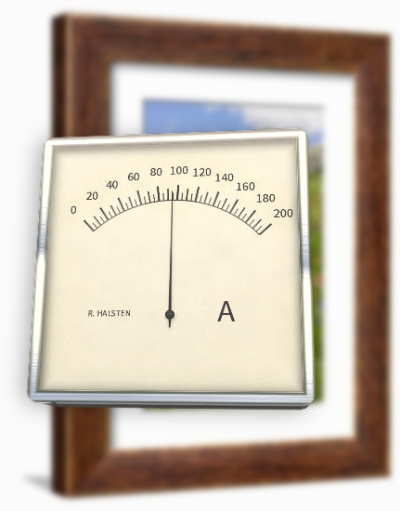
95 (A)
